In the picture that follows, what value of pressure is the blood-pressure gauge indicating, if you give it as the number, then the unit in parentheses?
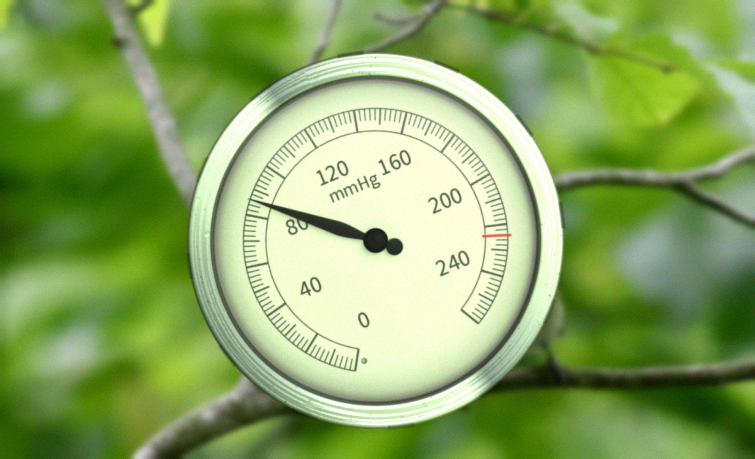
86 (mmHg)
